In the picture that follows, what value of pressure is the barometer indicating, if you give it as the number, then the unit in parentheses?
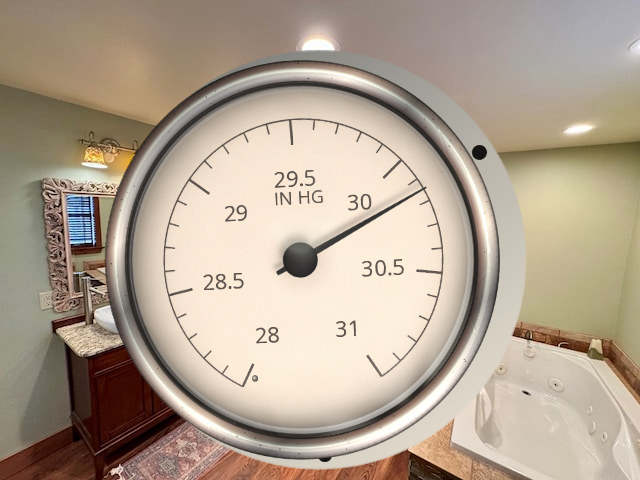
30.15 (inHg)
